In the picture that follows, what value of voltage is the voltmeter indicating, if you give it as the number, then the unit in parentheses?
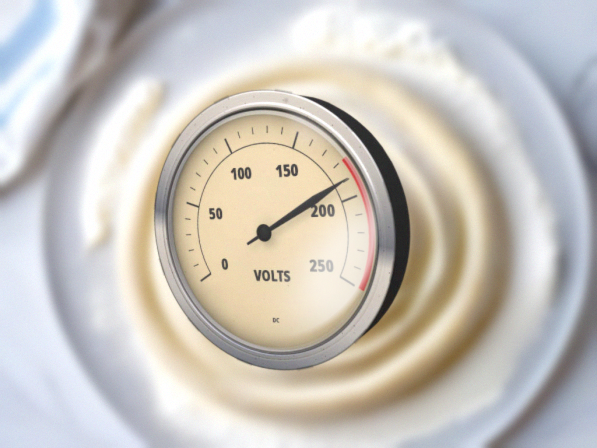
190 (V)
